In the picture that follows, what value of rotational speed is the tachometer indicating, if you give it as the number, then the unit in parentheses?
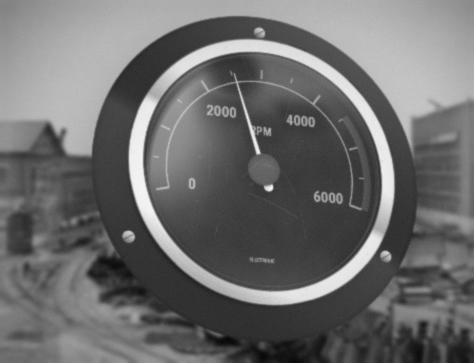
2500 (rpm)
